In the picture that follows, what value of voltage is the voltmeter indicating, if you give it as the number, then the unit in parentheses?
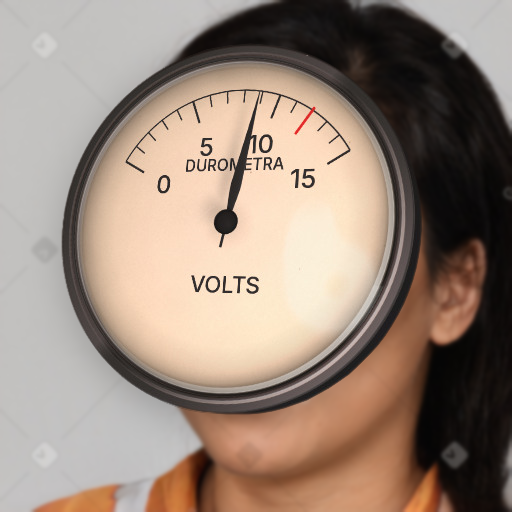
9 (V)
